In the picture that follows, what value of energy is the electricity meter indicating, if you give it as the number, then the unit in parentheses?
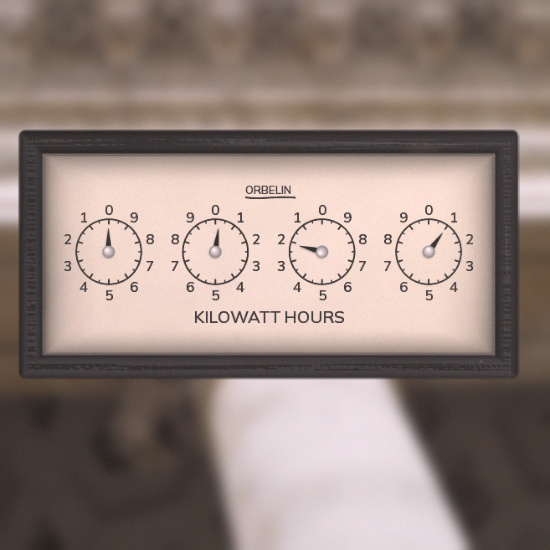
21 (kWh)
